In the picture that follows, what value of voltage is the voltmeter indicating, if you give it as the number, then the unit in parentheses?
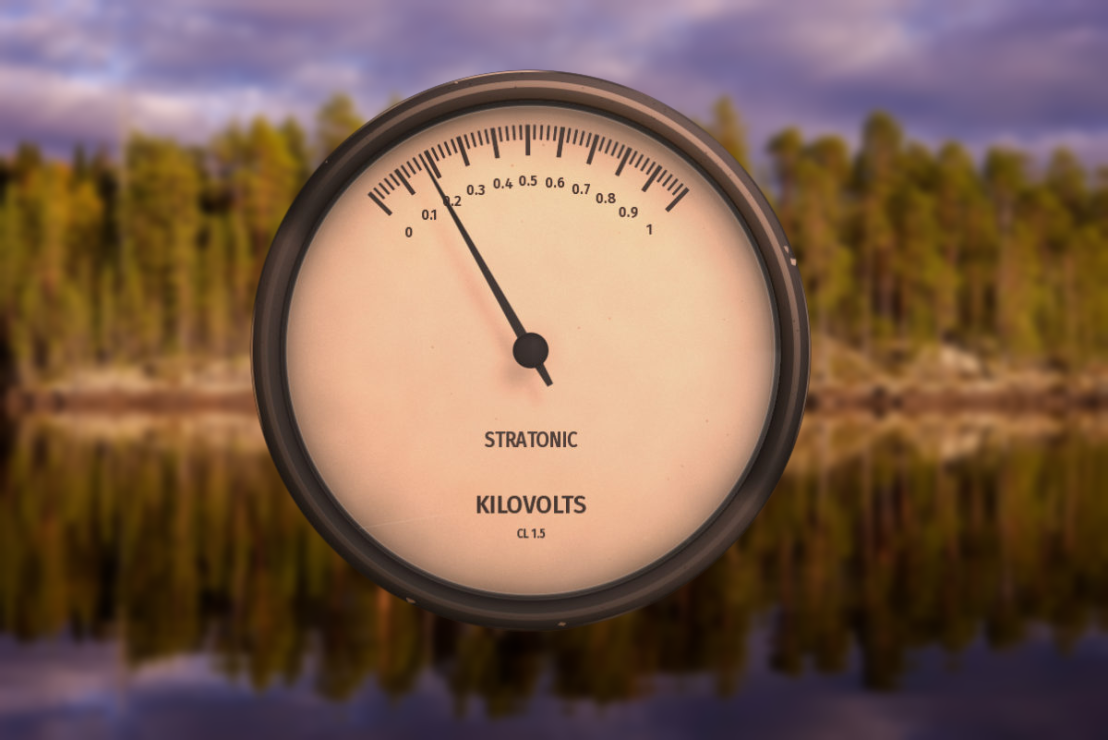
0.18 (kV)
